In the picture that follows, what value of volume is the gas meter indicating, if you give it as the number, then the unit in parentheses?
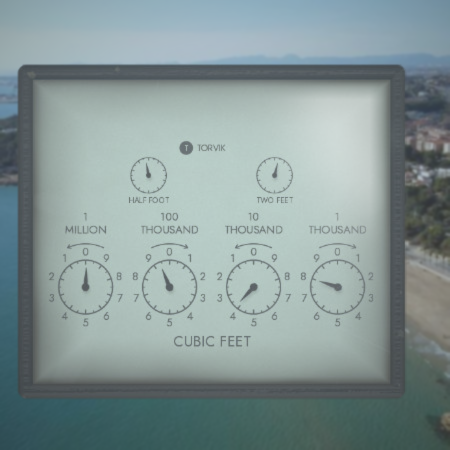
993800 (ft³)
